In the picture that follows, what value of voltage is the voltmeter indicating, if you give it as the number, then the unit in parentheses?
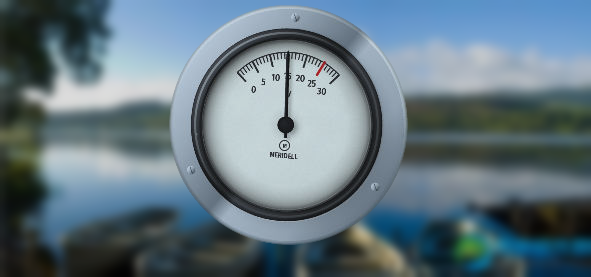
15 (V)
